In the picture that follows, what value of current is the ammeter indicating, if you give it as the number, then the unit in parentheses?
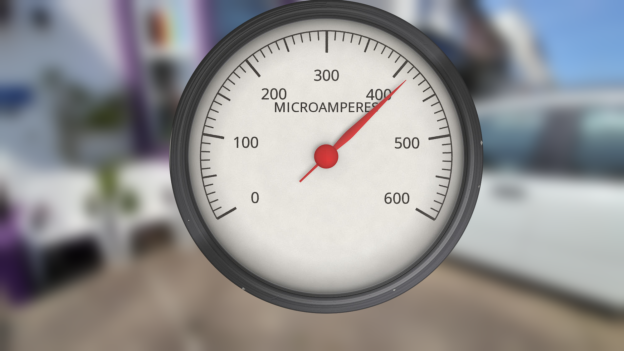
415 (µA)
